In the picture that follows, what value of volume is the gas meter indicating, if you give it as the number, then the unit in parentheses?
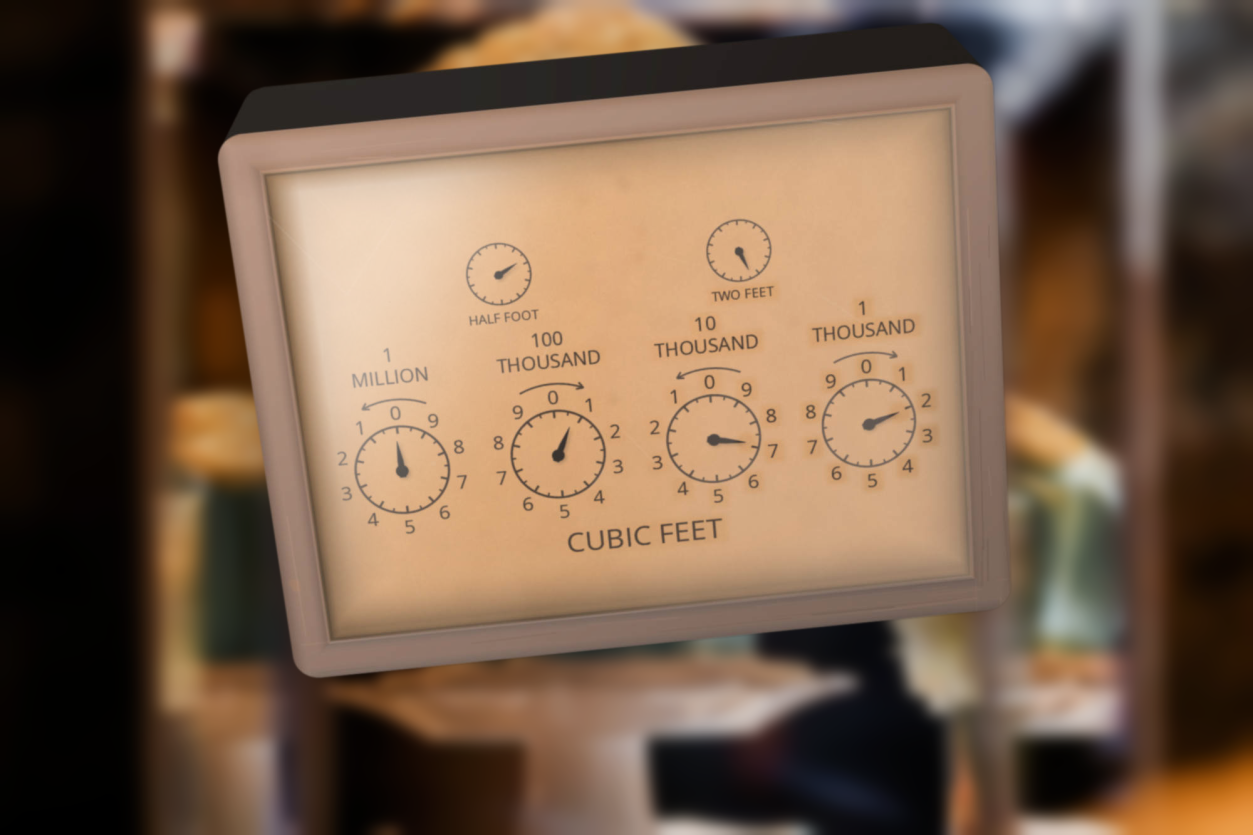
7200 (ft³)
